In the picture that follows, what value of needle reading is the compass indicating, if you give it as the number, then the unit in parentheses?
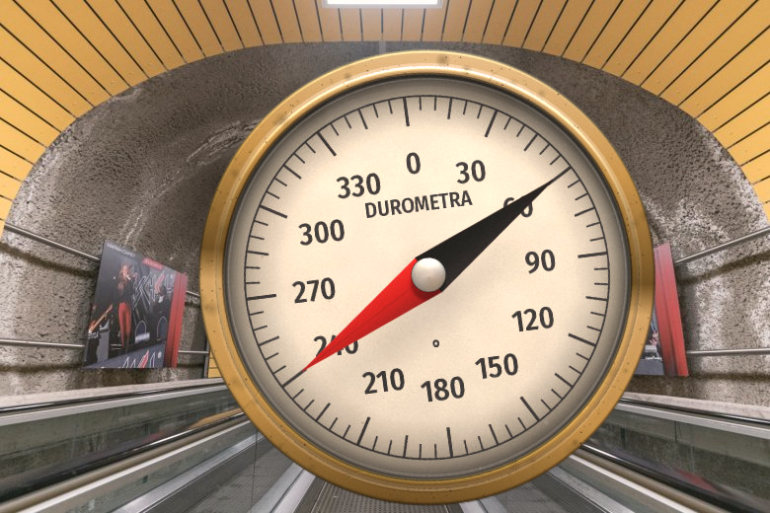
240 (°)
